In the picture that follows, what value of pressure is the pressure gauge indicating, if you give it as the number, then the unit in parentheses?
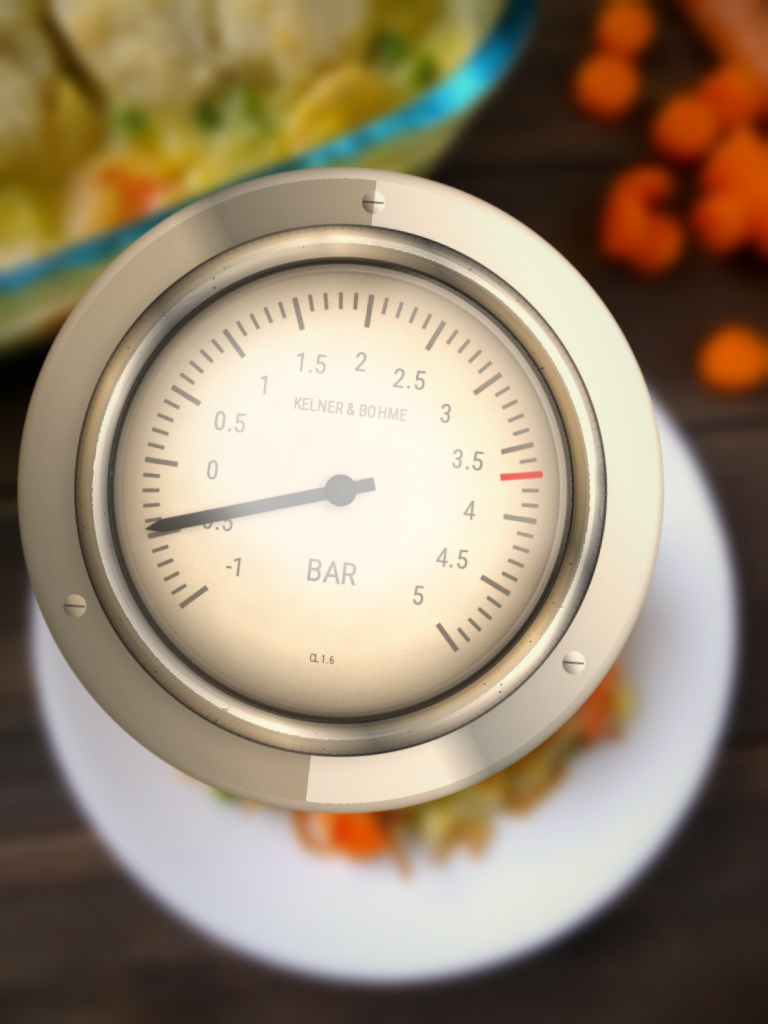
-0.45 (bar)
